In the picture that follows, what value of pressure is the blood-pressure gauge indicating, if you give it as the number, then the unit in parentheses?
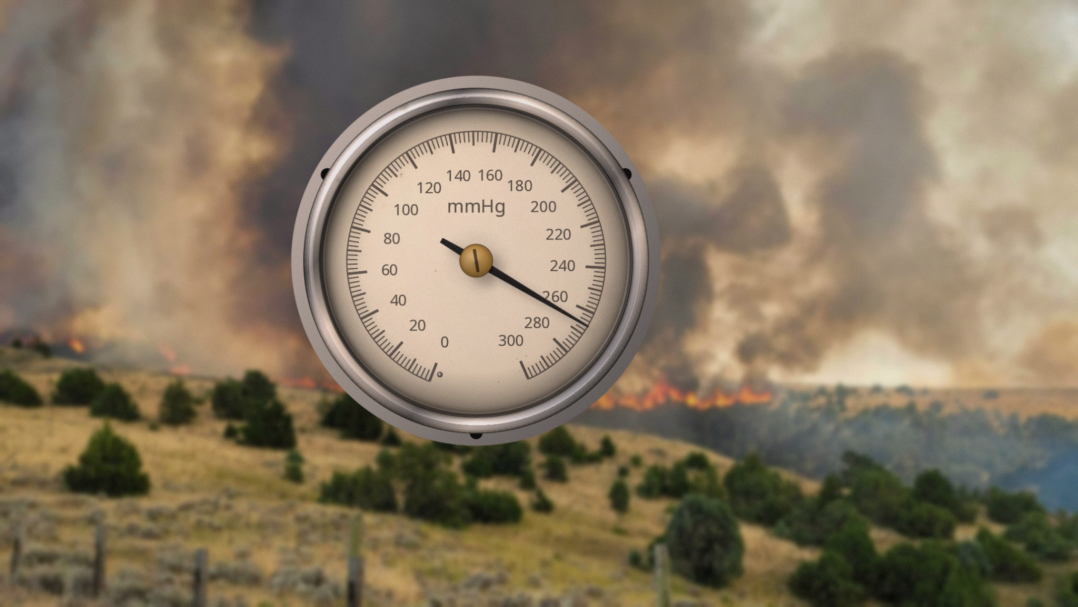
266 (mmHg)
